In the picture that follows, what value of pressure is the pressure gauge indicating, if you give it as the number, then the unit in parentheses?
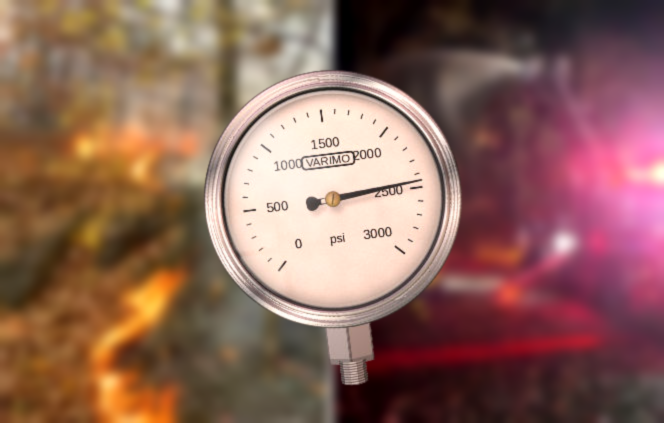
2450 (psi)
